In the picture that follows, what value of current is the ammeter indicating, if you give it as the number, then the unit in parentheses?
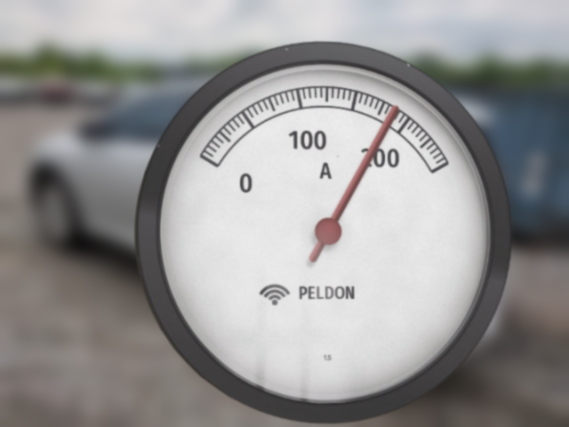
185 (A)
